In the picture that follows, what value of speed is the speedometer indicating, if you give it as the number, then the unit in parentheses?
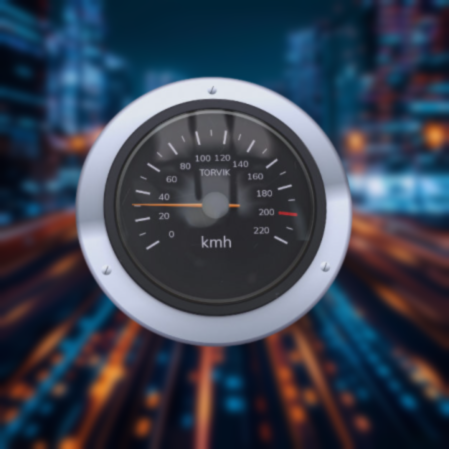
30 (km/h)
